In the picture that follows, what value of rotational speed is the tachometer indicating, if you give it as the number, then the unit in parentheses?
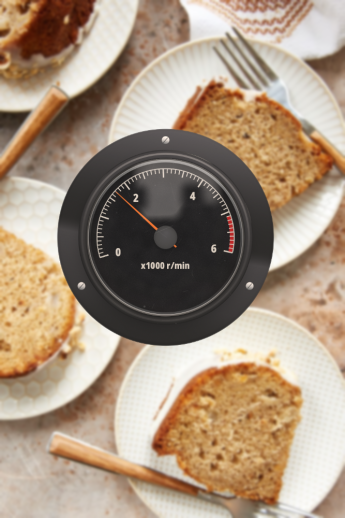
1700 (rpm)
